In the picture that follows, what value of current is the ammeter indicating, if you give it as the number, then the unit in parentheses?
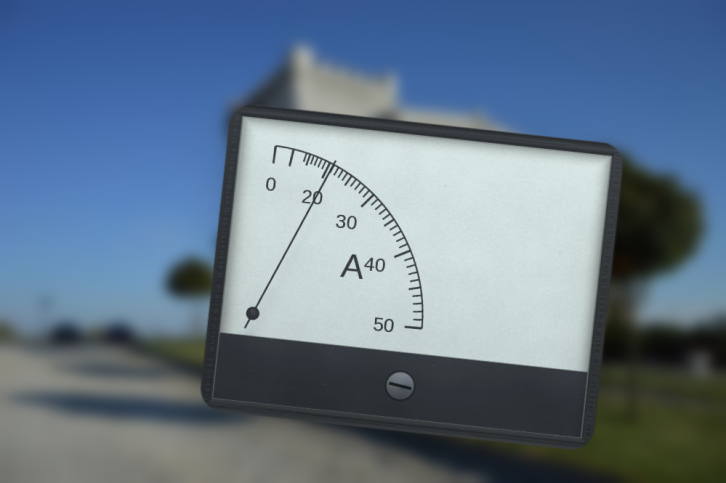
21 (A)
